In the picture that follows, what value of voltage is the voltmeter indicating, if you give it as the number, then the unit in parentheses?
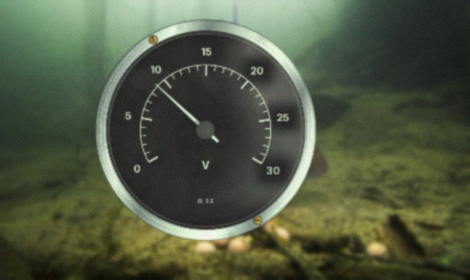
9 (V)
